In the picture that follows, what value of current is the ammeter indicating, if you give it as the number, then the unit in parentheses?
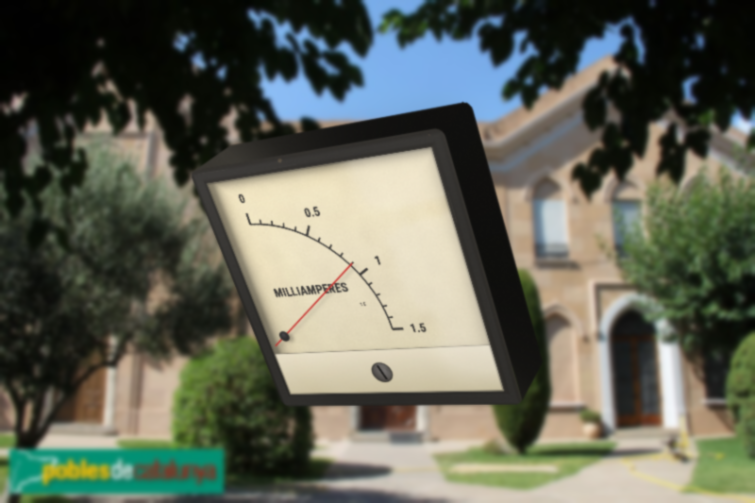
0.9 (mA)
